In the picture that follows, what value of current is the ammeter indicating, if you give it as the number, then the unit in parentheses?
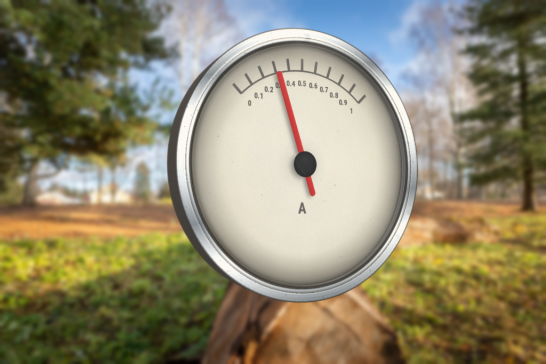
0.3 (A)
